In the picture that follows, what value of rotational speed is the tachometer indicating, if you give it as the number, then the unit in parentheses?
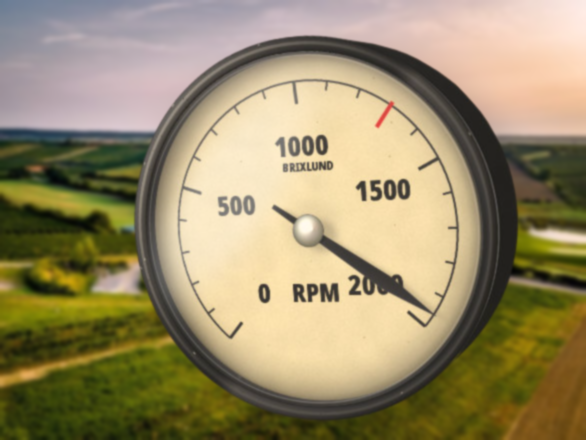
1950 (rpm)
